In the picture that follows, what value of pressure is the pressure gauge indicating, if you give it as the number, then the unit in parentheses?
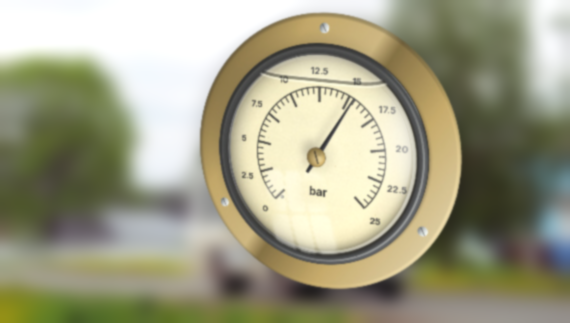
15.5 (bar)
